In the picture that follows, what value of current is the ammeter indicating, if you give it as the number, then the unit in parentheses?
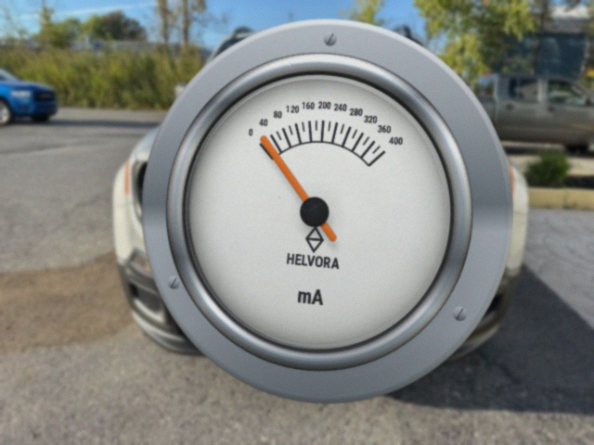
20 (mA)
